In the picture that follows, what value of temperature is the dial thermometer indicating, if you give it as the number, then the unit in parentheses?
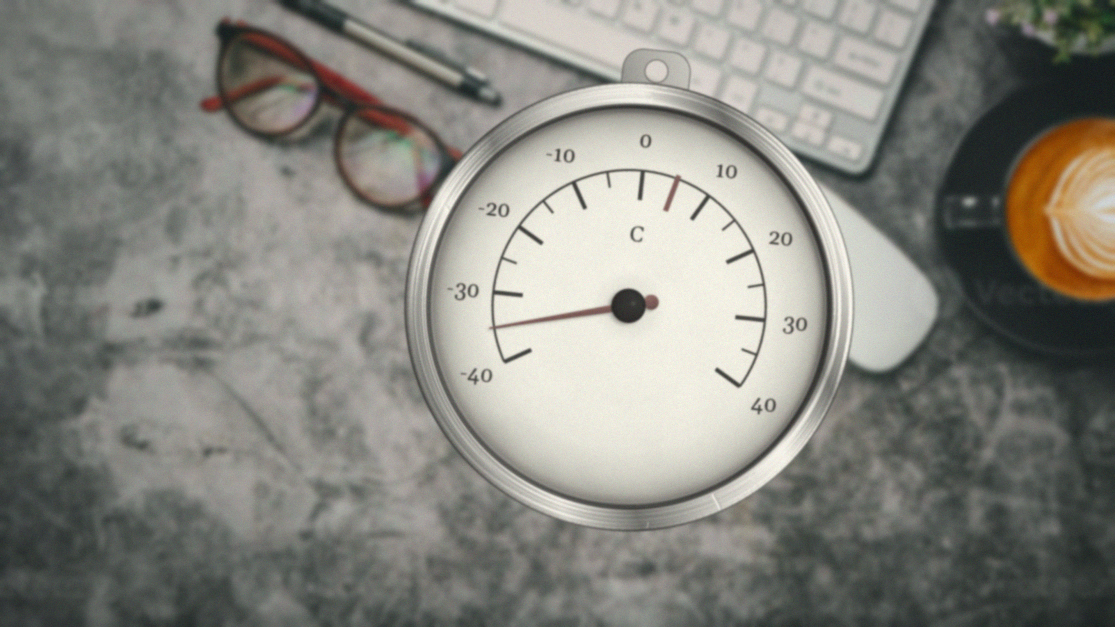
-35 (°C)
